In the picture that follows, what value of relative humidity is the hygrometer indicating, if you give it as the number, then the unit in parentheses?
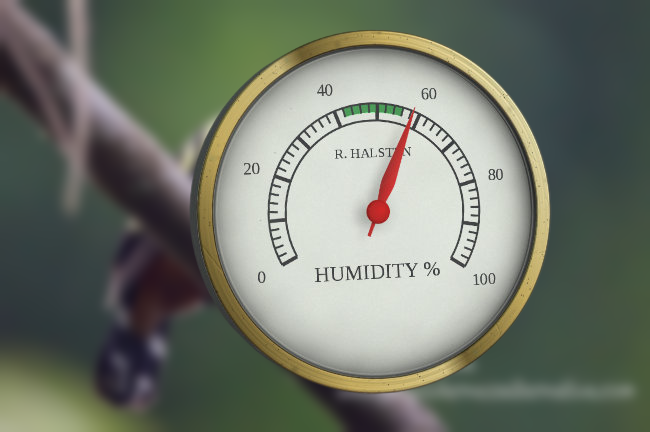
58 (%)
